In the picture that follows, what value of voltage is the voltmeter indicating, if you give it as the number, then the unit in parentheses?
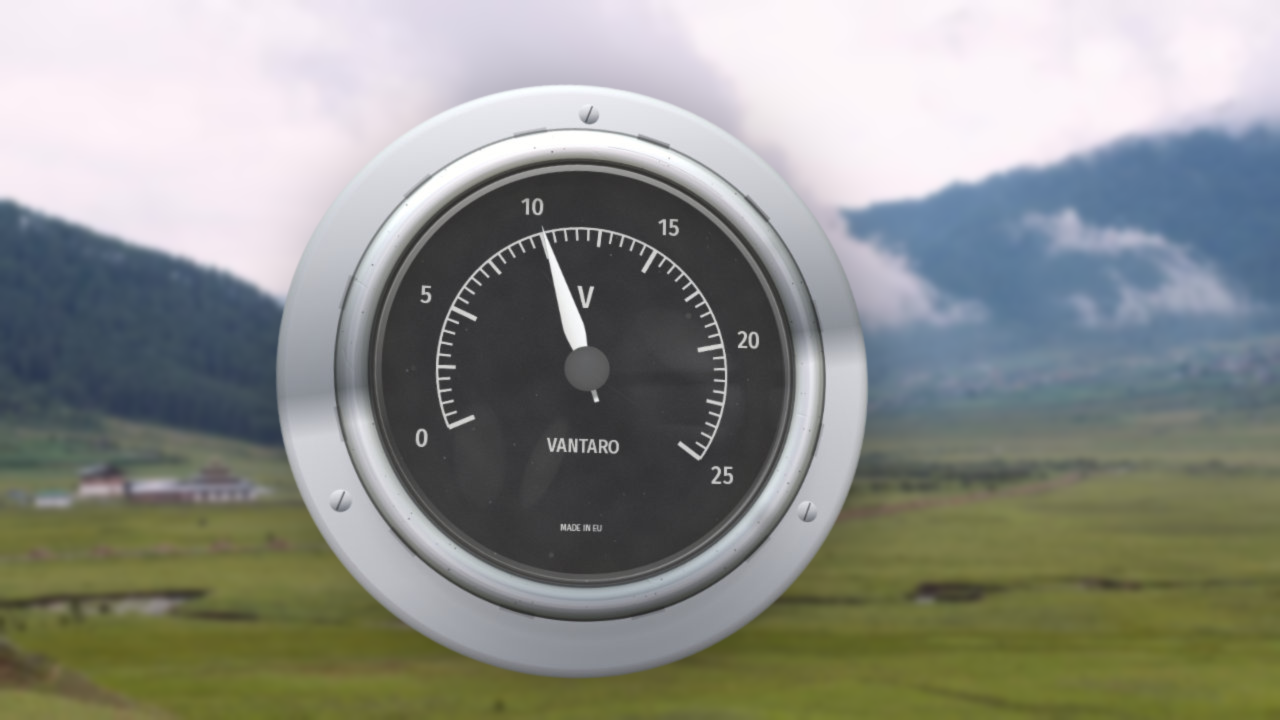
10 (V)
